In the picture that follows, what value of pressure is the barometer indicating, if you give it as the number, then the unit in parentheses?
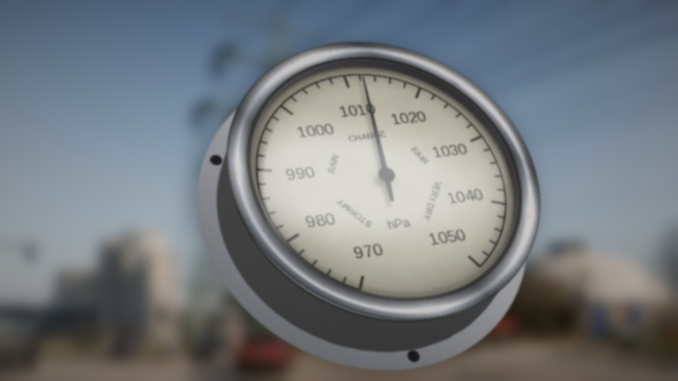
1012 (hPa)
